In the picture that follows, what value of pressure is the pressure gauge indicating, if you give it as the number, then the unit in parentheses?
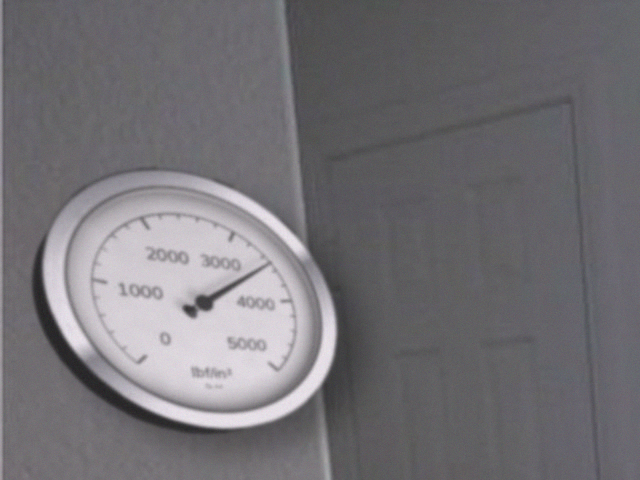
3500 (psi)
